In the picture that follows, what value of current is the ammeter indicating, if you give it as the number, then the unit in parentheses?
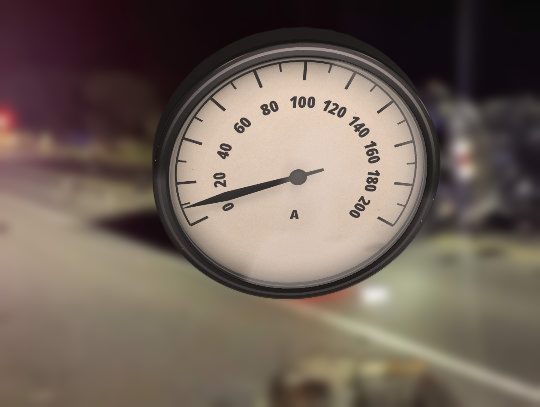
10 (A)
